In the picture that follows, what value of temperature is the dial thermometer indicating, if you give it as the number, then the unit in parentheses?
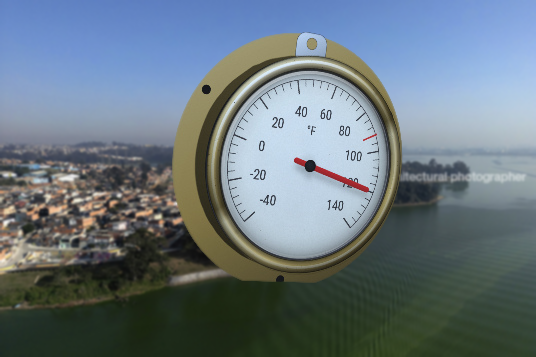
120 (°F)
